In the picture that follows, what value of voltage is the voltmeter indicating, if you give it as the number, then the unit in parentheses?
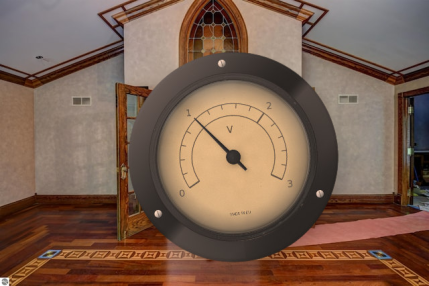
1 (V)
